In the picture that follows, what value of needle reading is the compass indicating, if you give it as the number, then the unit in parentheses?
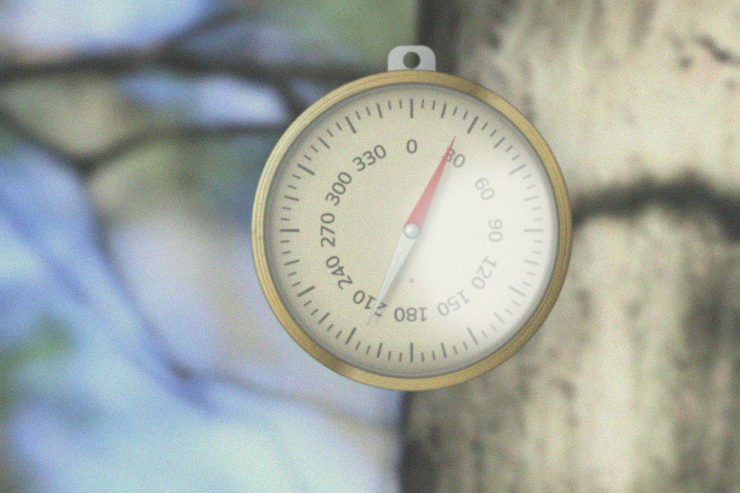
25 (°)
